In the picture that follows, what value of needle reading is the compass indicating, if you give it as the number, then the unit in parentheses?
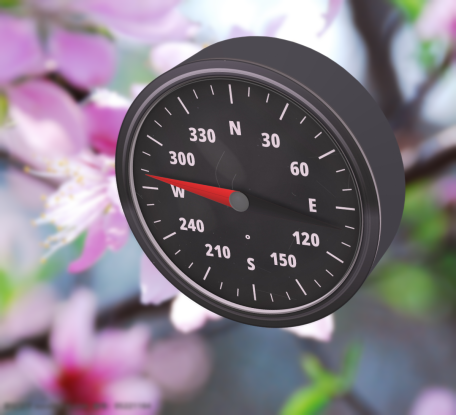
280 (°)
